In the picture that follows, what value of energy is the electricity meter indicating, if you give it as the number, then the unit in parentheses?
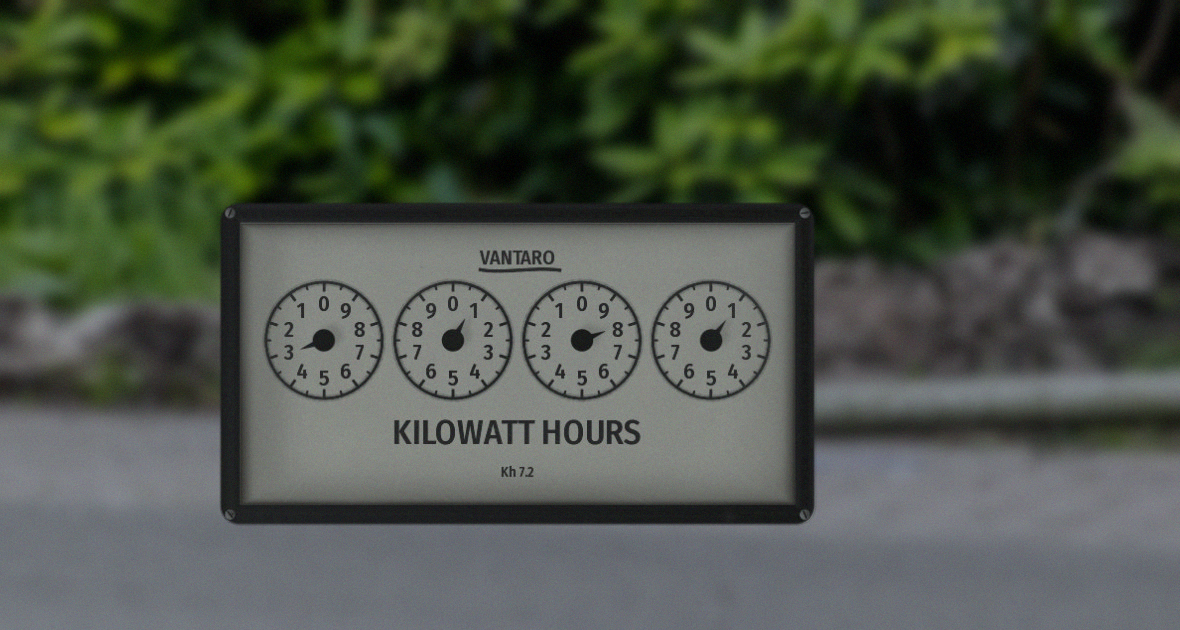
3081 (kWh)
